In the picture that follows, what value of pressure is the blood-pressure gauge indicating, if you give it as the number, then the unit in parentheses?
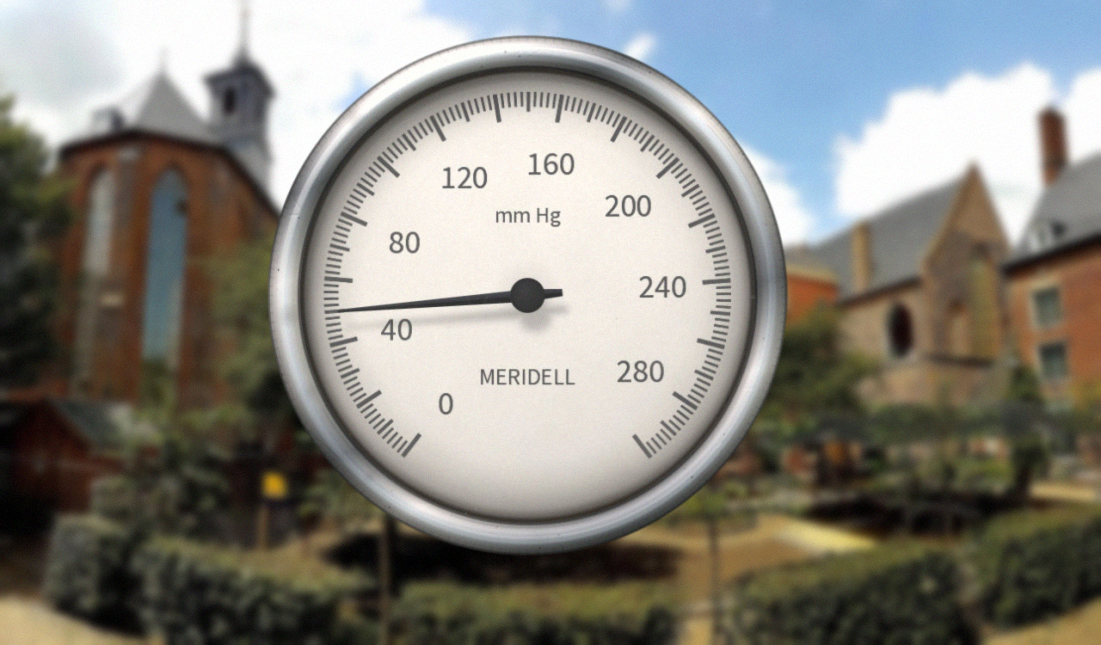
50 (mmHg)
